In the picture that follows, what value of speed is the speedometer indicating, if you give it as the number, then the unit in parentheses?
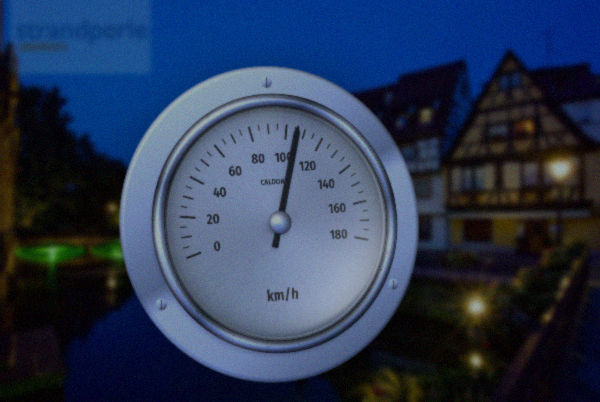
105 (km/h)
